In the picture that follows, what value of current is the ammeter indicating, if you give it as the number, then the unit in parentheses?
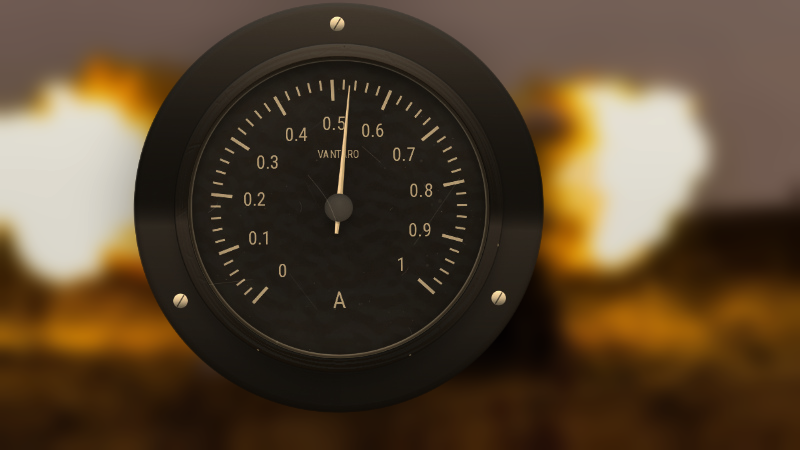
0.53 (A)
